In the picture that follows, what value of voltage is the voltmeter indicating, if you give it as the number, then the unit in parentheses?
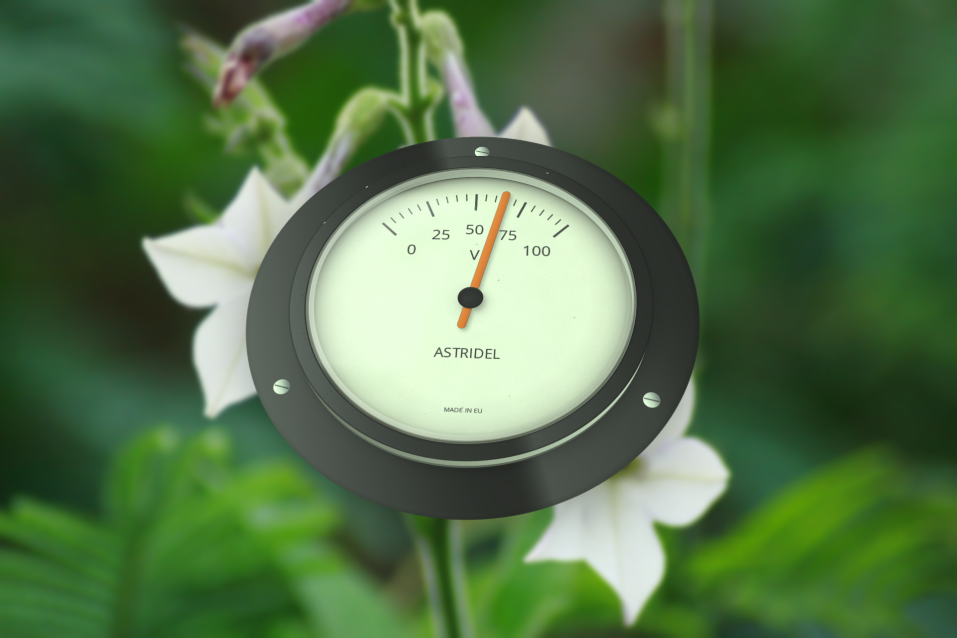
65 (V)
